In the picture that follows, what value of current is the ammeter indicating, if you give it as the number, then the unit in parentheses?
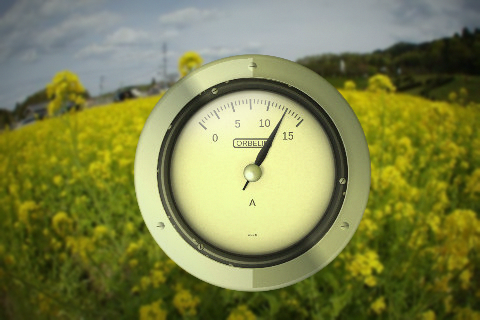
12.5 (A)
